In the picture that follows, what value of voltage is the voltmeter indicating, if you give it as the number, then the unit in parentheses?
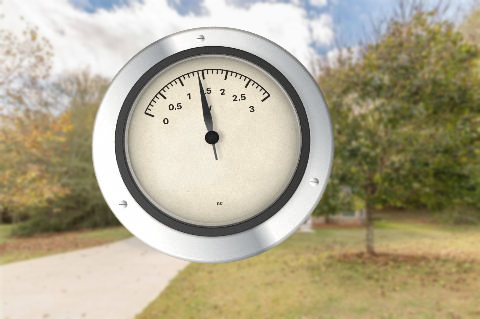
1.4 (V)
